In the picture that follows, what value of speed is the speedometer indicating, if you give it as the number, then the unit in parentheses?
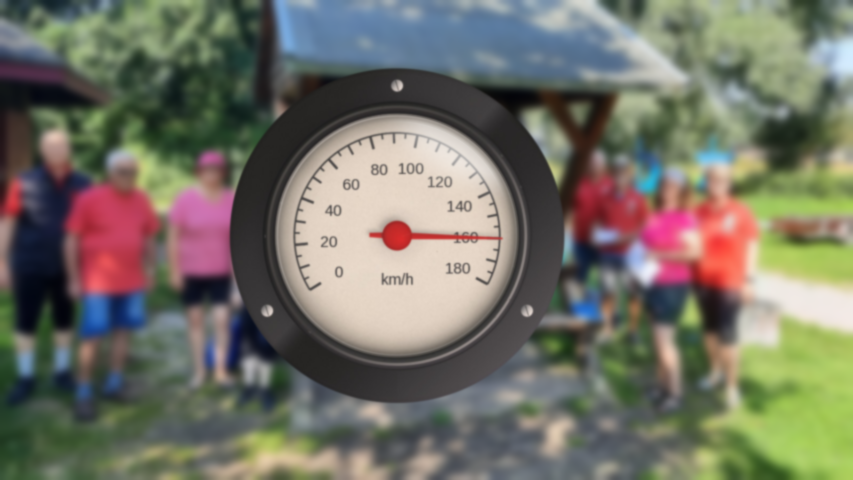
160 (km/h)
